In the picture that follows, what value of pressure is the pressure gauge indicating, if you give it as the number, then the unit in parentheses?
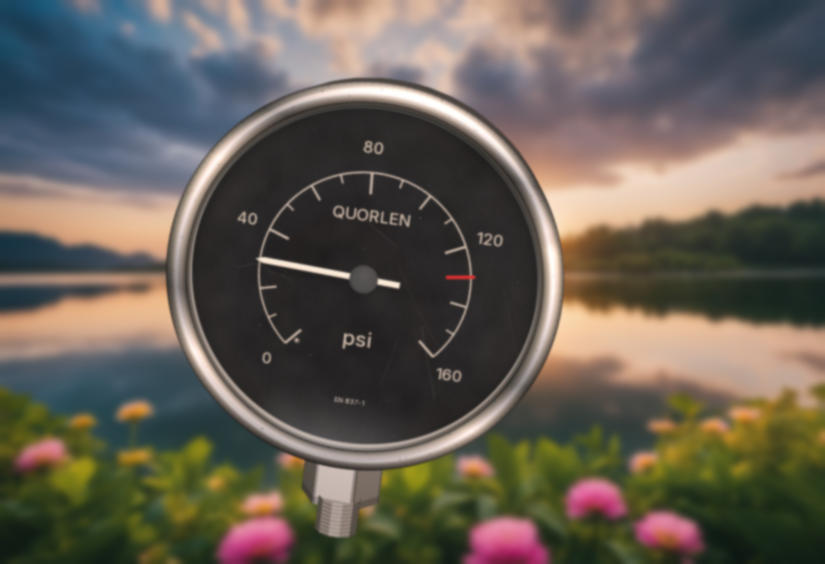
30 (psi)
